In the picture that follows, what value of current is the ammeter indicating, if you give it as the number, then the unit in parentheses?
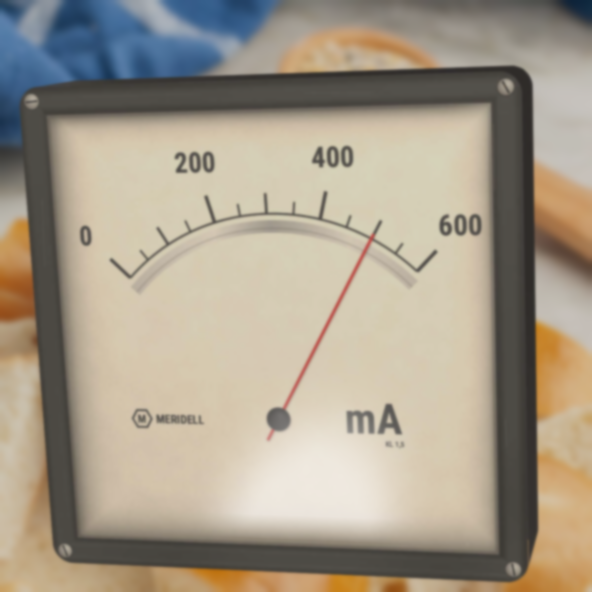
500 (mA)
